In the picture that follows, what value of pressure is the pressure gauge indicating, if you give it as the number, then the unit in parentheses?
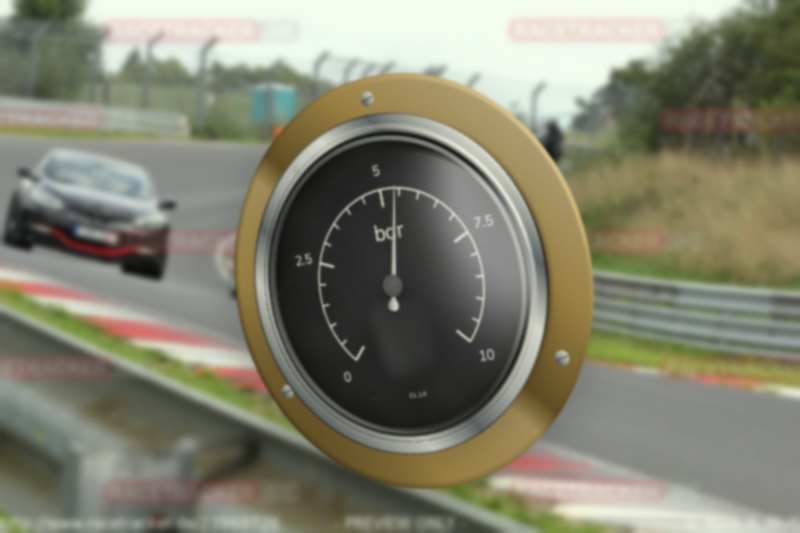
5.5 (bar)
